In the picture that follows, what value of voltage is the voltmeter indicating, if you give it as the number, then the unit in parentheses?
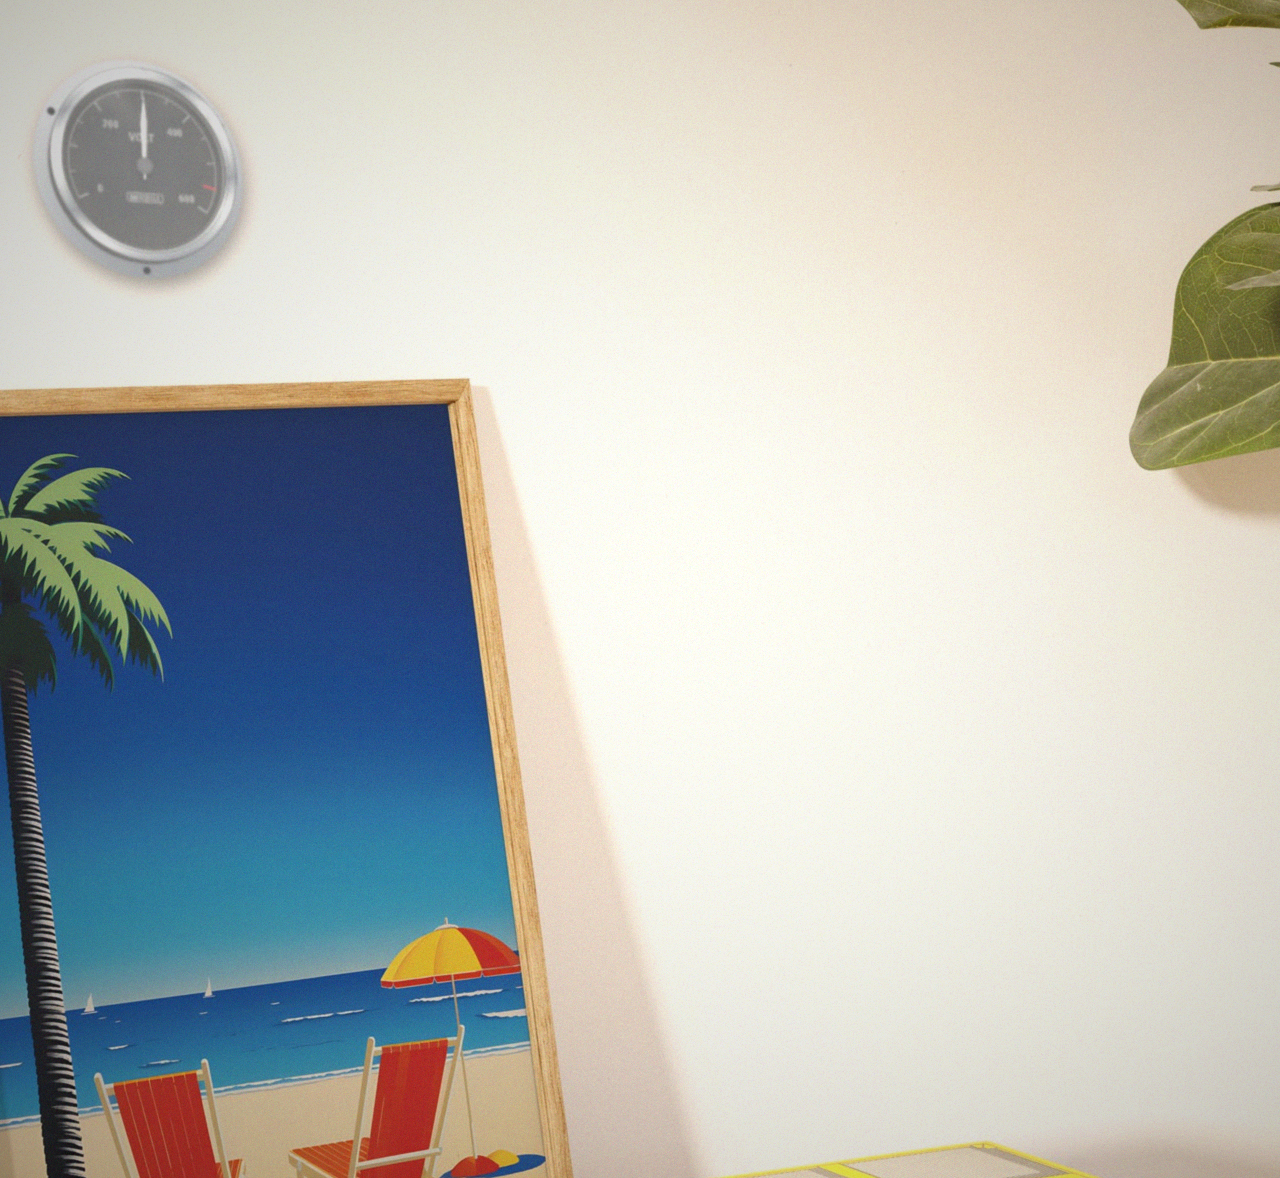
300 (V)
